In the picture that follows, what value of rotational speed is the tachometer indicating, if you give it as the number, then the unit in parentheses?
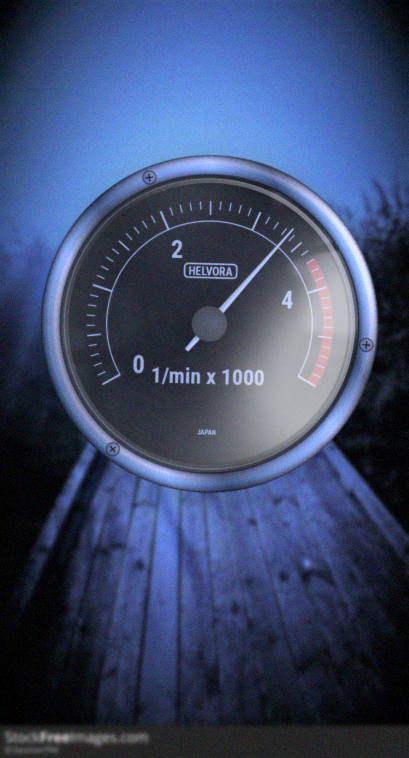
3350 (rpm)
